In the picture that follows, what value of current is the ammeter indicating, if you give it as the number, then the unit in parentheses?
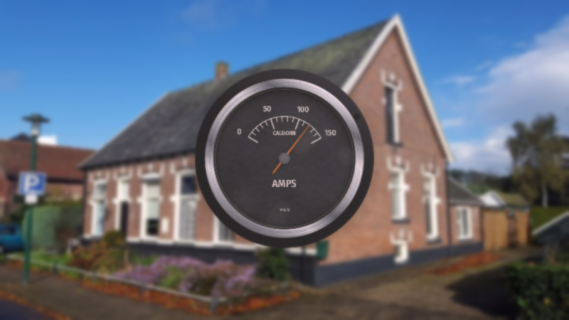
120 (A)
